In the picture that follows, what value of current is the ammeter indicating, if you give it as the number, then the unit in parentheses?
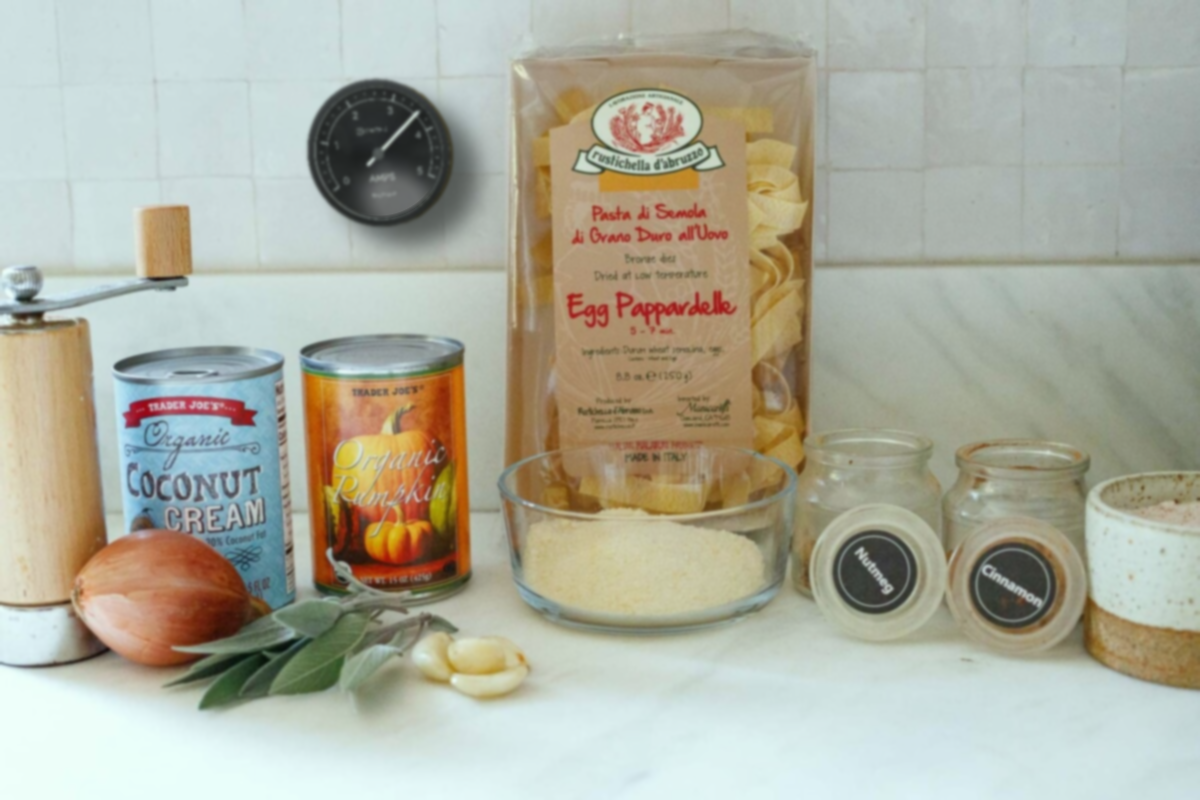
3.6 (A)
